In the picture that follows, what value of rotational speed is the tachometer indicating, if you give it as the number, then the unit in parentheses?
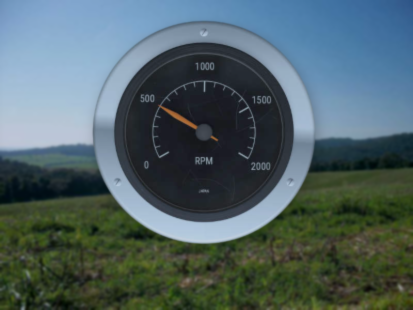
500 (rpm)
